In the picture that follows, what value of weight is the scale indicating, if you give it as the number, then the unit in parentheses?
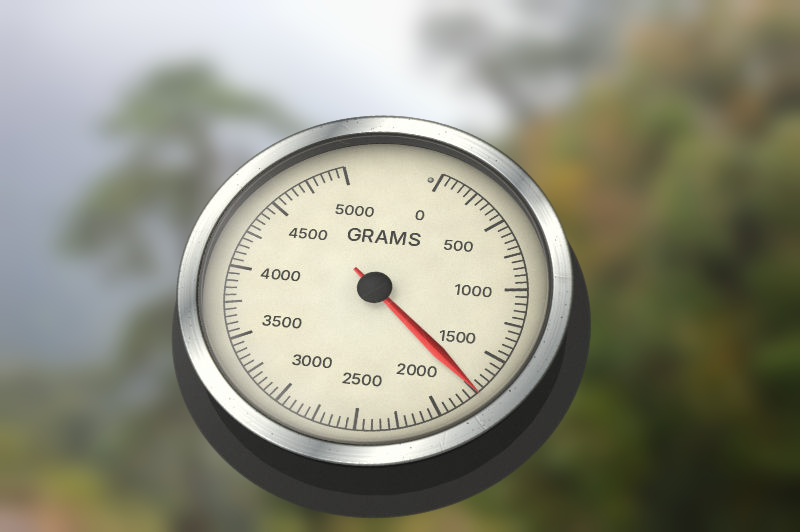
1750 (g)
